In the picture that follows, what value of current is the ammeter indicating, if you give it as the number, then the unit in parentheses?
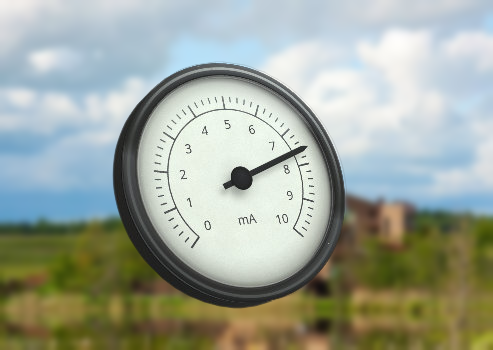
7.6 (mA)
